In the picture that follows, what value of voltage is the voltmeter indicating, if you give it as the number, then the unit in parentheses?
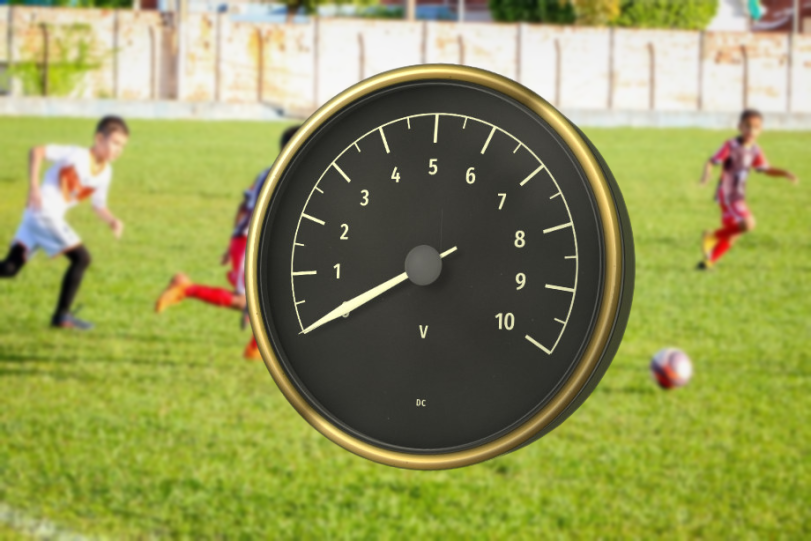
0 (V)
